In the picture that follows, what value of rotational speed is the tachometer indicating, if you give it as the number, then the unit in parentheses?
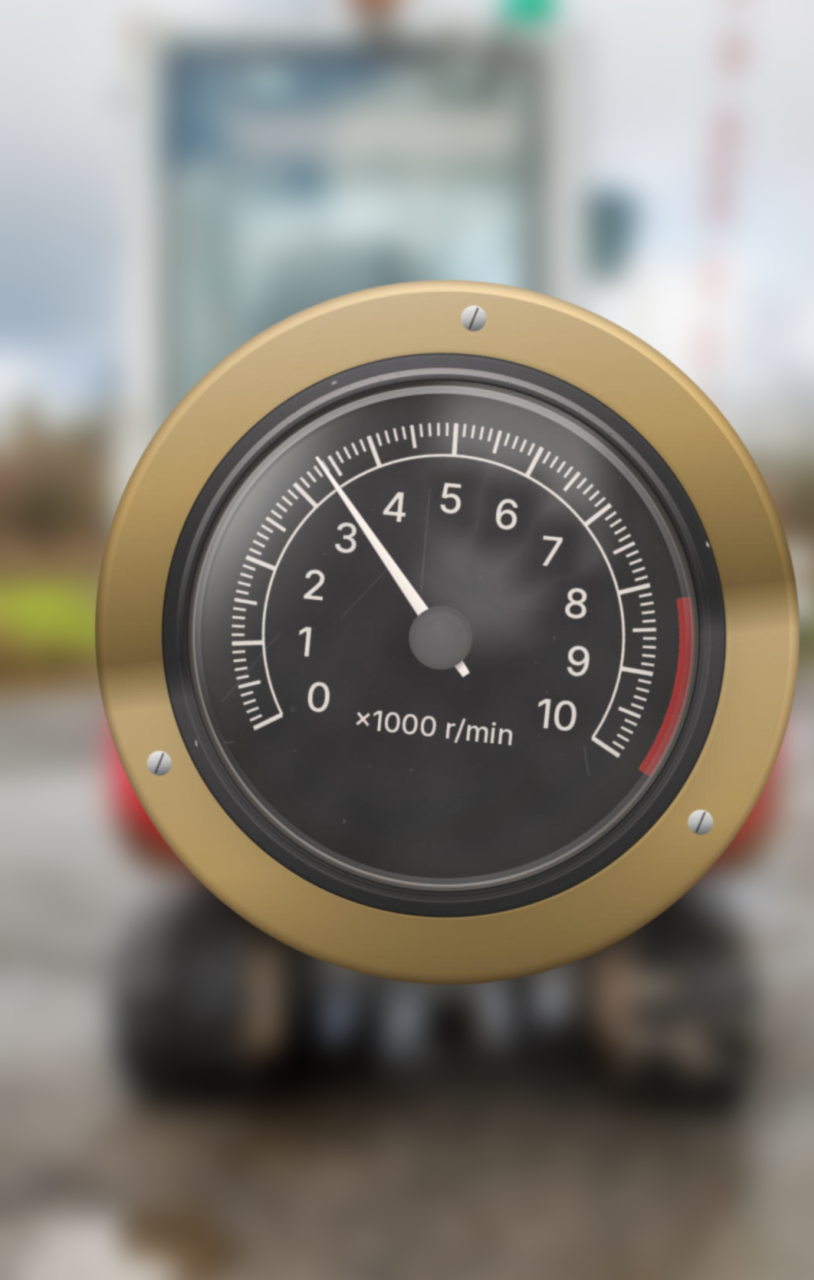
3400 (rpm)
